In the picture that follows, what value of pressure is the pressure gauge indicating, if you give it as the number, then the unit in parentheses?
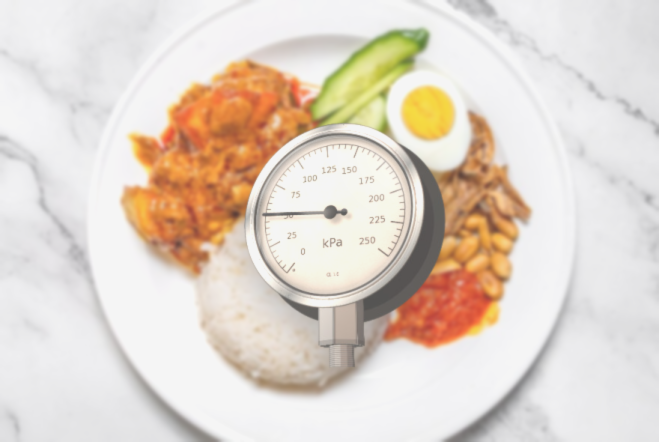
50 (kPa)
